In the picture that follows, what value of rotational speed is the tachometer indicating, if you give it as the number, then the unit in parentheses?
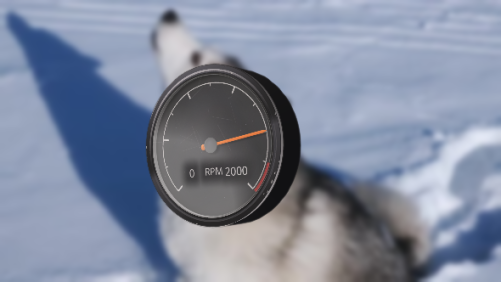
1600 (rpm)
